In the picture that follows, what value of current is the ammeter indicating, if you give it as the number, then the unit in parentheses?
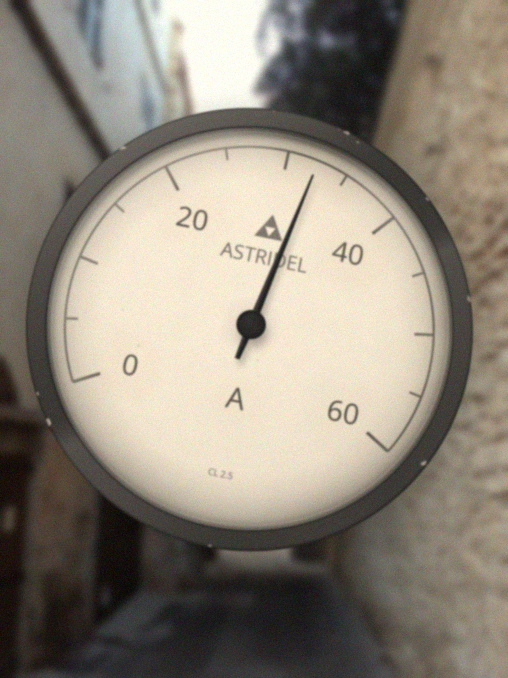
32.5 (A)
